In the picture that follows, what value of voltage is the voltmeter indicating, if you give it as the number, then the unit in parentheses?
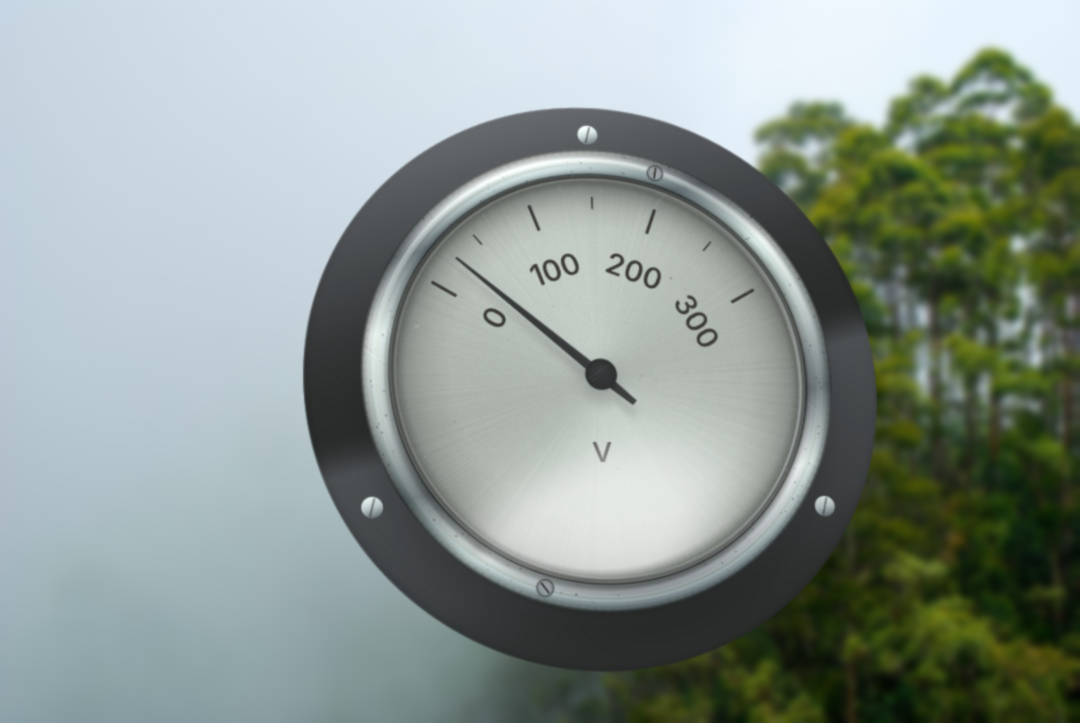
25 (V)
